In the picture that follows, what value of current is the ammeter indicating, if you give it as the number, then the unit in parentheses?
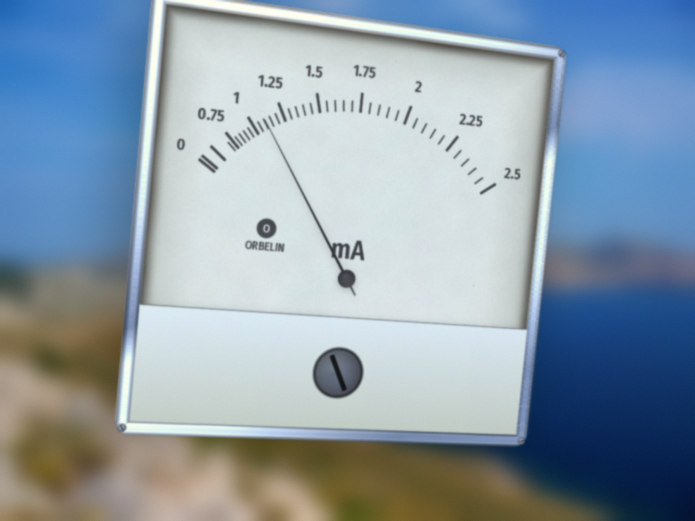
1.1 (mA)
